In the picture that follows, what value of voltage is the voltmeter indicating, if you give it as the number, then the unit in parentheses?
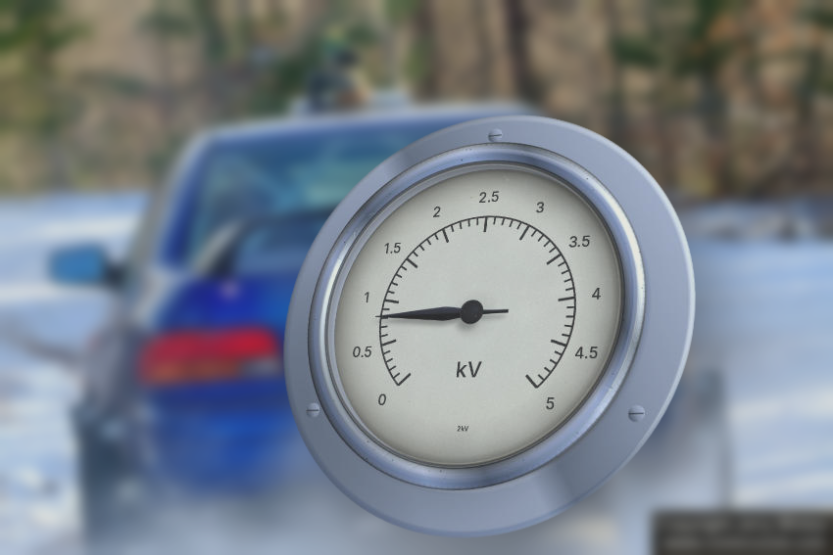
0.8 (kV)
